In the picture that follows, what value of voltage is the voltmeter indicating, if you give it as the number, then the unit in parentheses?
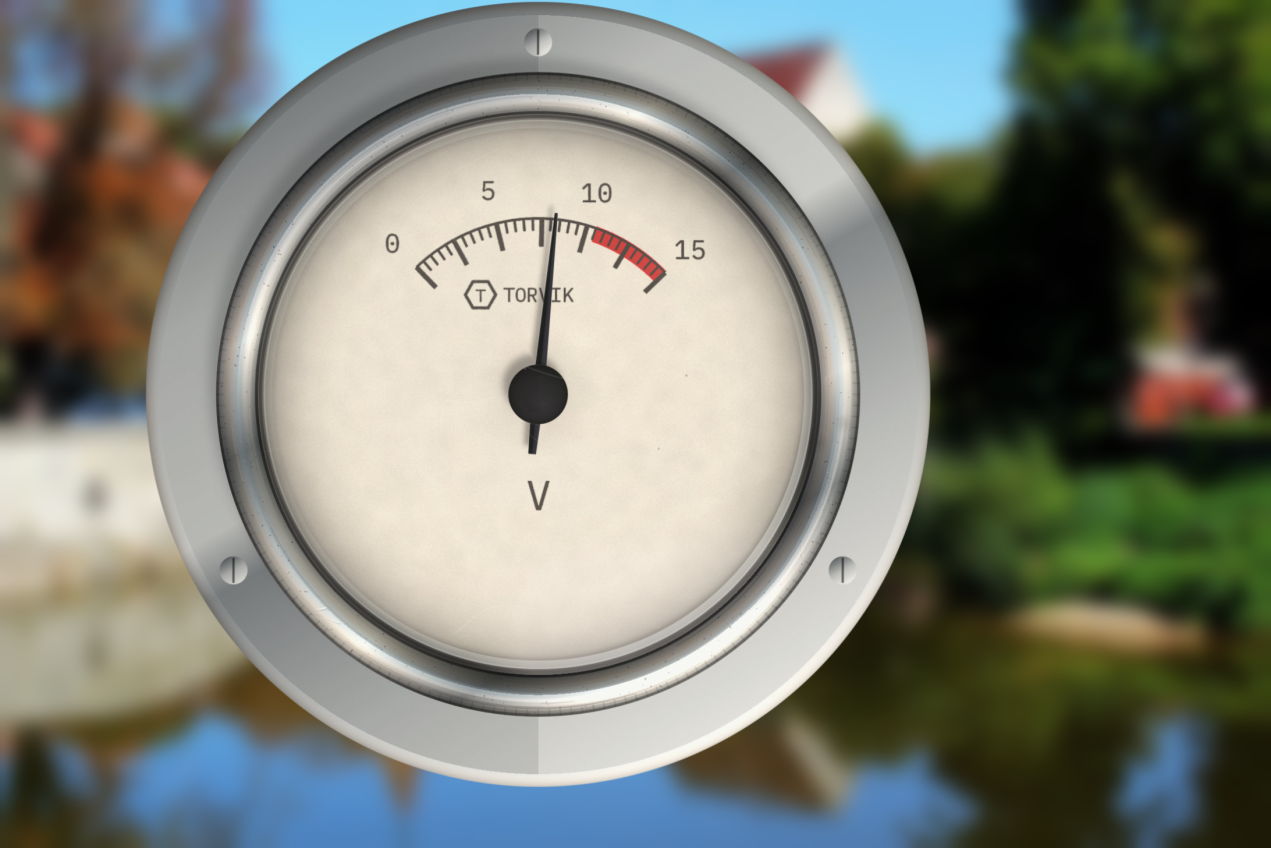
8.25 (V)
